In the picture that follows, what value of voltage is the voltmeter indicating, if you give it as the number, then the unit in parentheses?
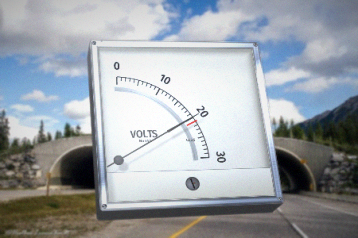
20 (V)
